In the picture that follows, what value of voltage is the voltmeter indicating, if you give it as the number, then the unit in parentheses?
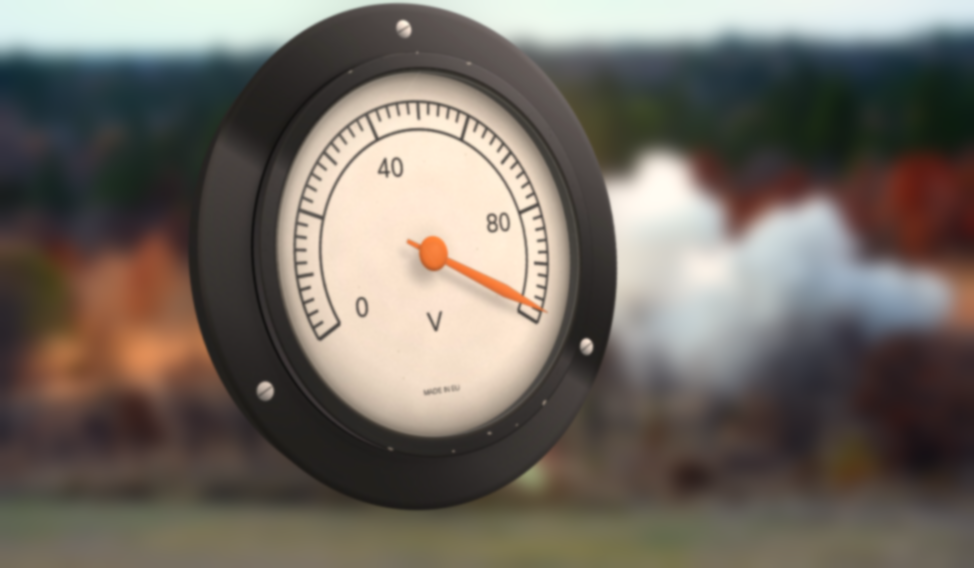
98 (V)
